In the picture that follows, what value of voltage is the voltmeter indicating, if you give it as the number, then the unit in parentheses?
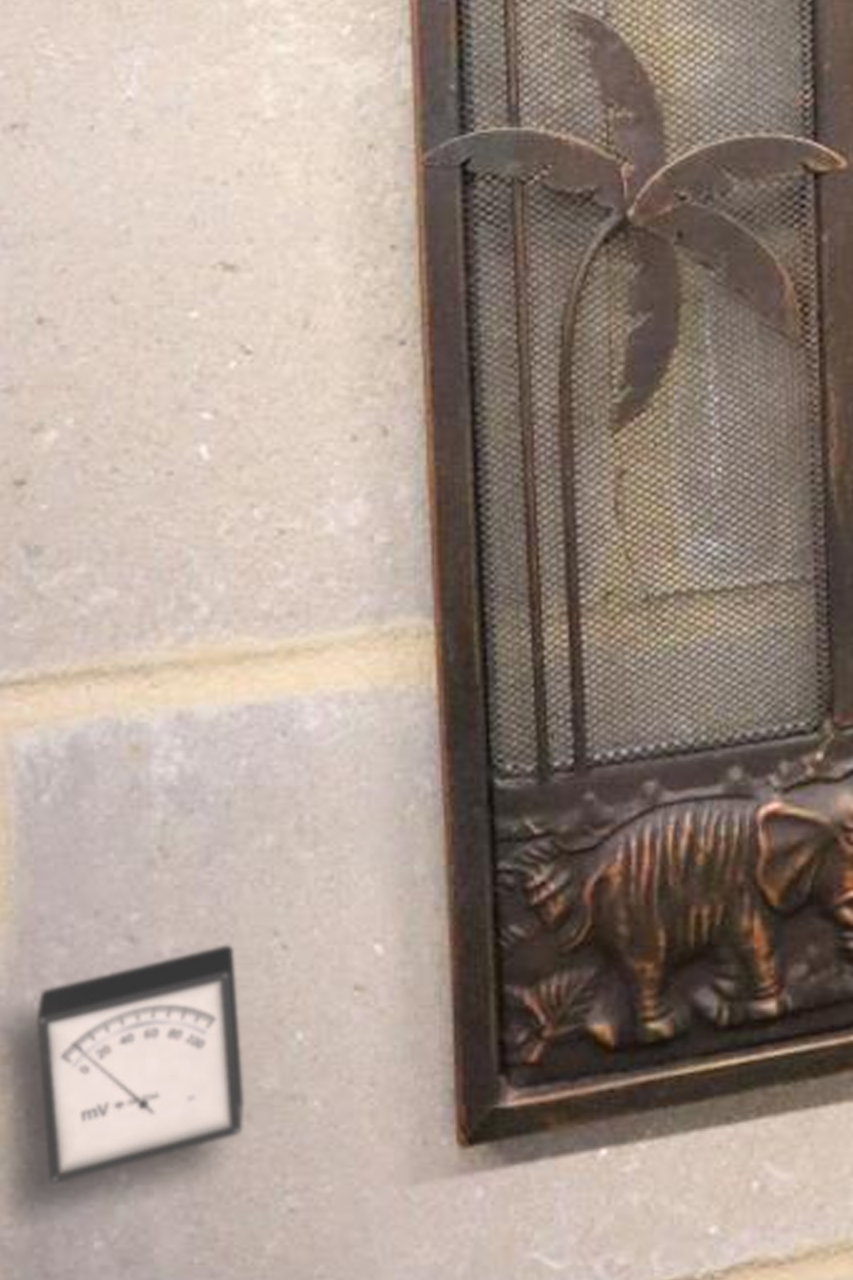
10 (mV)
